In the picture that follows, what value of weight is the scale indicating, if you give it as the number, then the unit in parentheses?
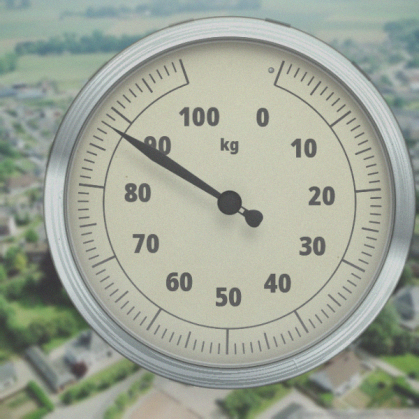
88 (kg)
